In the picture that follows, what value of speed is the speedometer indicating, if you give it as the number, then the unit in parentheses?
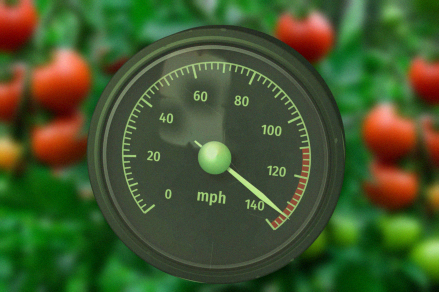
134 (mph)
